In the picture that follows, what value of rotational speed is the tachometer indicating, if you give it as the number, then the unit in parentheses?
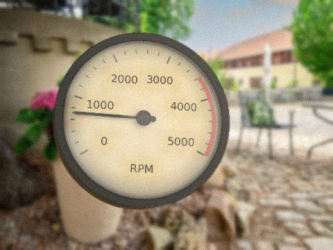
700 (rpm)
